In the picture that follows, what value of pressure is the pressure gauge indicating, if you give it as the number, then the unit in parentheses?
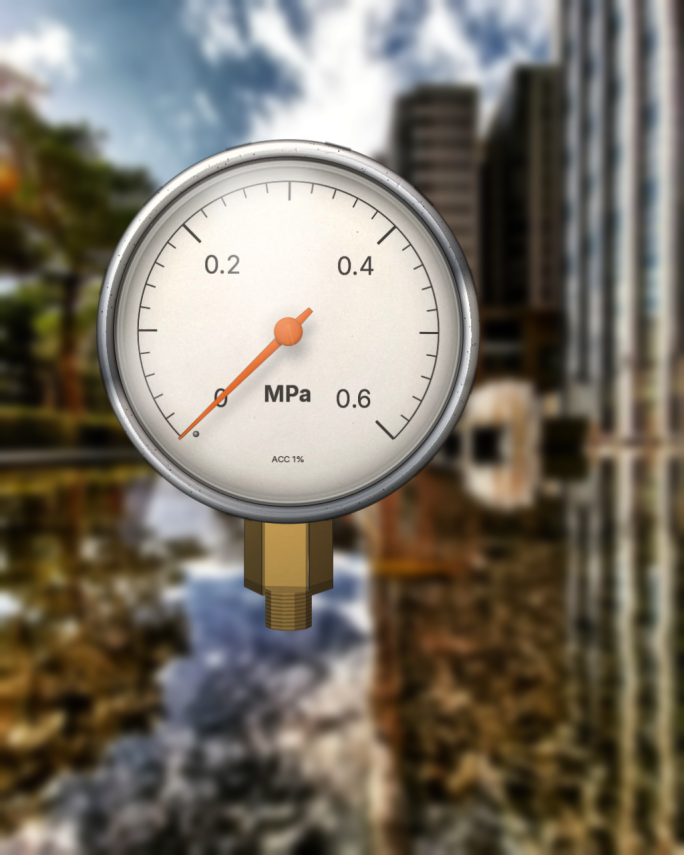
0 (MPa)
